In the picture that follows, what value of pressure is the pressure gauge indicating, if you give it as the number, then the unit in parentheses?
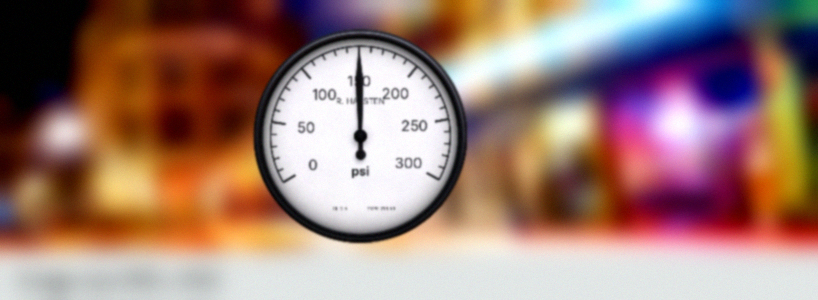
150 (psi)
